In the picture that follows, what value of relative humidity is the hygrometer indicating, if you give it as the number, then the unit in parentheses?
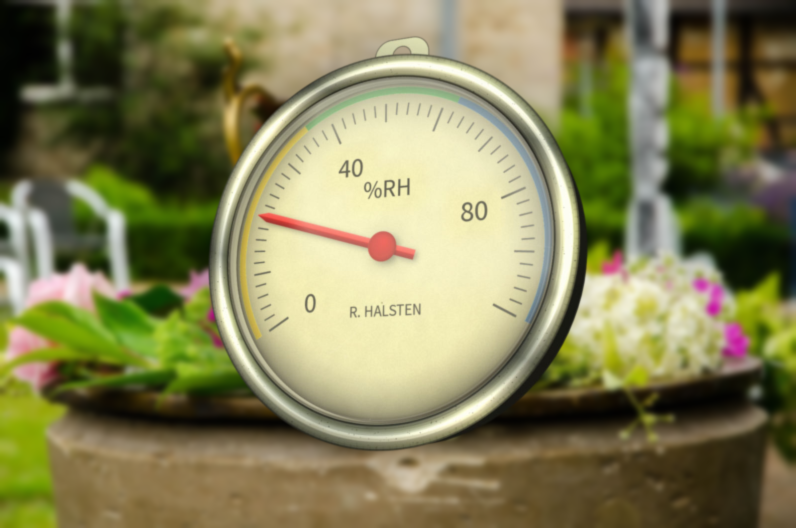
20 (%)
